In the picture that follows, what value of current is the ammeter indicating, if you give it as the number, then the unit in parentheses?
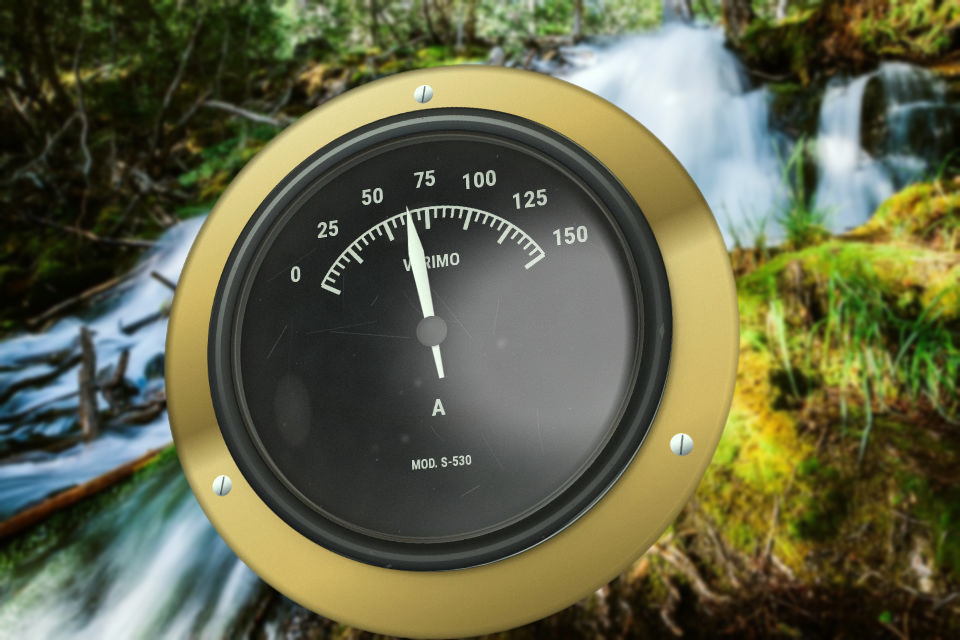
65 (A)
